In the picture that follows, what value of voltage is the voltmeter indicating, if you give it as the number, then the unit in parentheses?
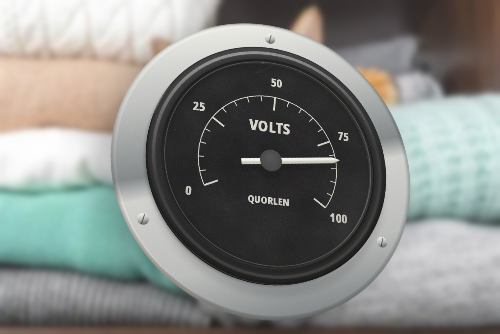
82.5 (V)
